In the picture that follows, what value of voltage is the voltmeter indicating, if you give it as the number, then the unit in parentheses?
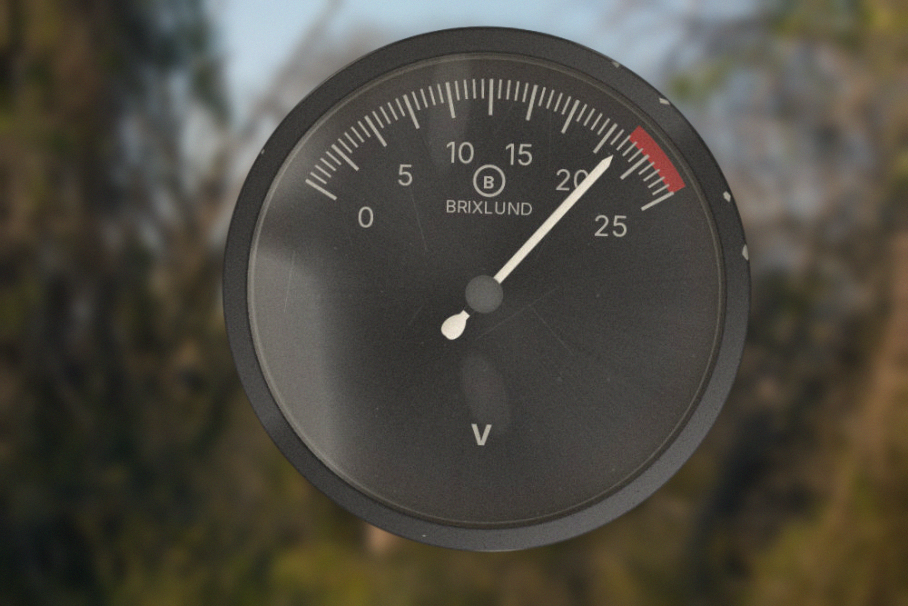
21 (V)
